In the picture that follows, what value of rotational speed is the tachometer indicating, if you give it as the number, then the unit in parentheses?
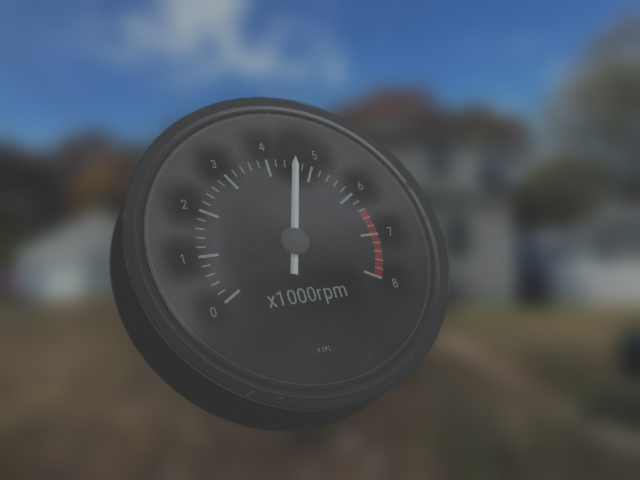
4600 (rpm)
